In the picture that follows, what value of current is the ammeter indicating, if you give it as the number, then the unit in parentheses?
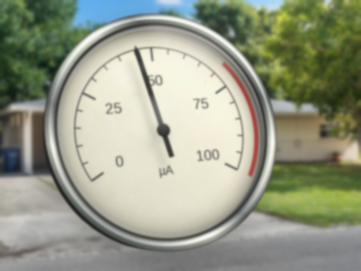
45 (µA)
